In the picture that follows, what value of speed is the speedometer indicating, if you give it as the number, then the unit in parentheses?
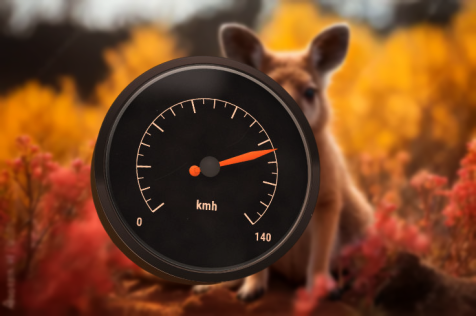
105 (km/h)
